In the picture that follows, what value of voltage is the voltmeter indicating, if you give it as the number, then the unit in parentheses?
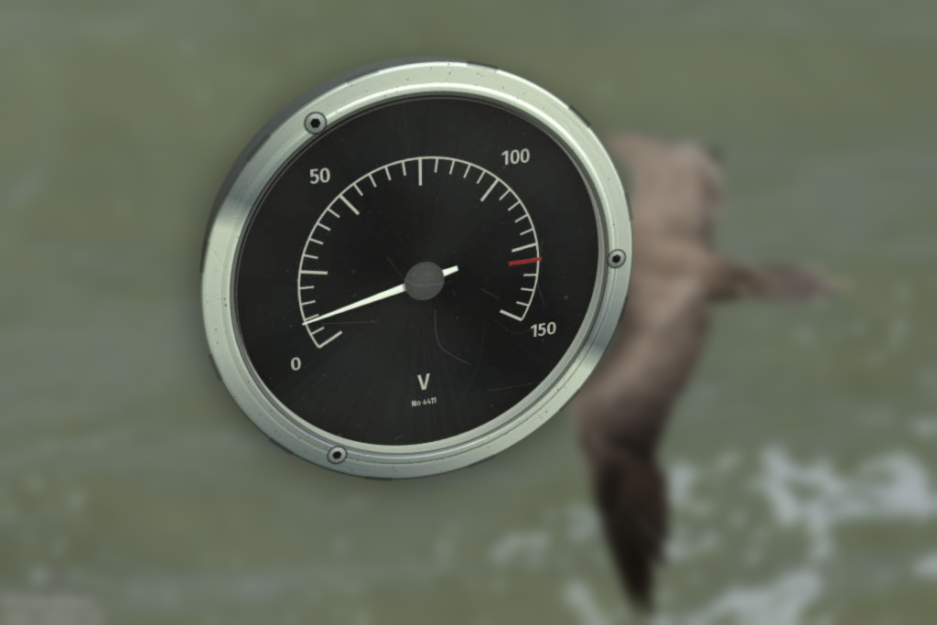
10 (V)
